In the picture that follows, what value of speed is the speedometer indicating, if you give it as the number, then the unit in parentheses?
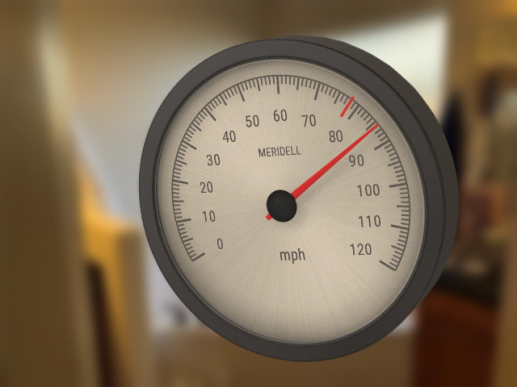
86 (mph)
